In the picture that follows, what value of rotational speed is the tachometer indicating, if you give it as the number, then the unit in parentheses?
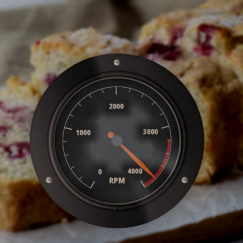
3800 (rpm)
